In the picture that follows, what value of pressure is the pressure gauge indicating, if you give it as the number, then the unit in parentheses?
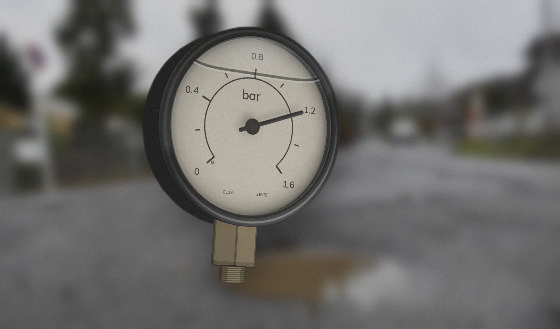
1.2 (bar)
